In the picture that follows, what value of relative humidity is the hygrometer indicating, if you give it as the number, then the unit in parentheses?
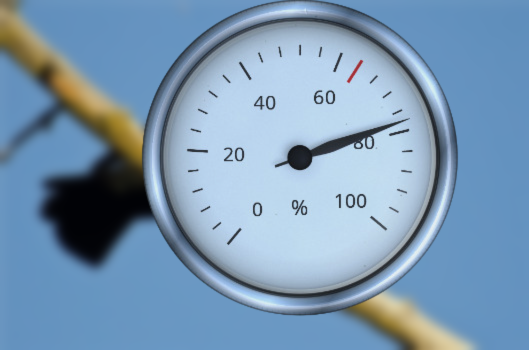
78 (%)
